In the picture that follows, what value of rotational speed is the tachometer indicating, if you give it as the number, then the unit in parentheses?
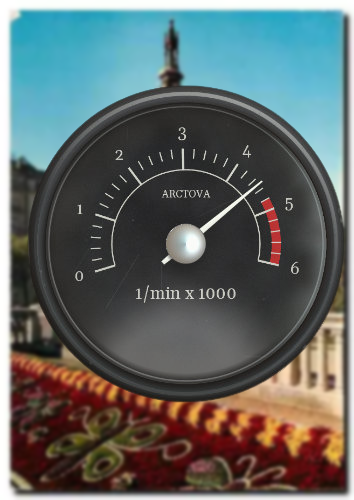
4500 (rpm)
